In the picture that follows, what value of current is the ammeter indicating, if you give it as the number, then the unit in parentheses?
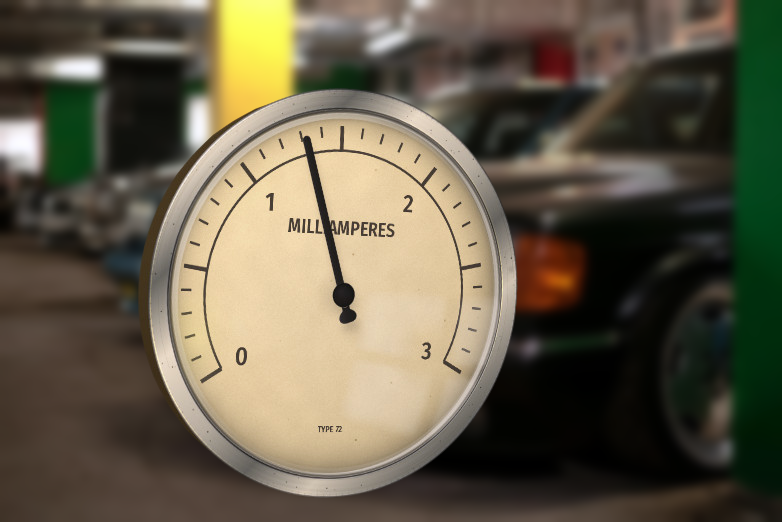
1.3 (mA)
